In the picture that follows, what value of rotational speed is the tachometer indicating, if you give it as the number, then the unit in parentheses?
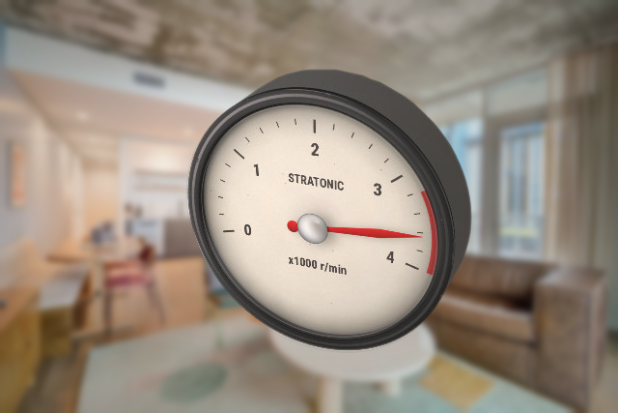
3600 (rpm)
